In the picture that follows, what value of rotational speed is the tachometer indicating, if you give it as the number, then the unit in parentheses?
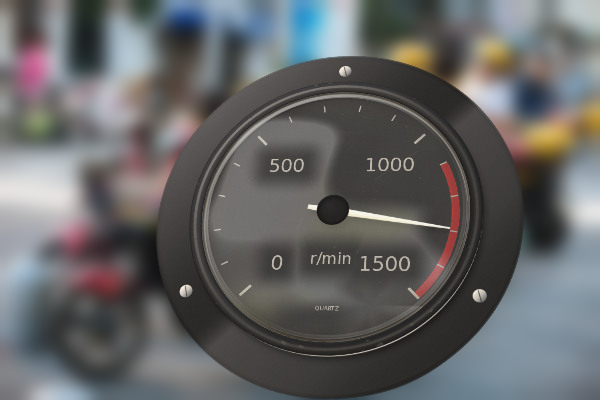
1300 (rpm)
